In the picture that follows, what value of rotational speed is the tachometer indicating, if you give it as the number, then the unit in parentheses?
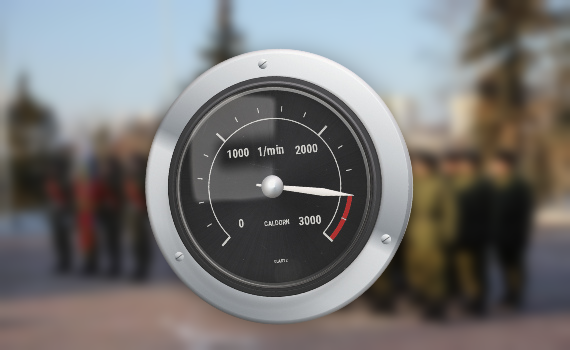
2600 (rpm)
